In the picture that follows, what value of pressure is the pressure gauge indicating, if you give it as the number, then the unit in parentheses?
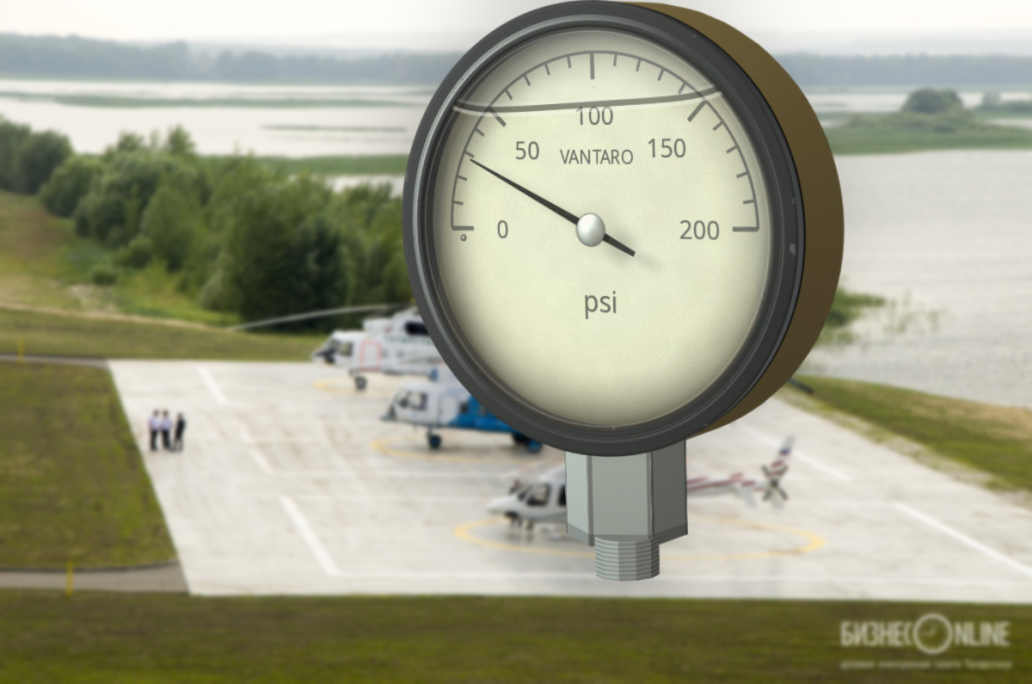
30 (psi)
